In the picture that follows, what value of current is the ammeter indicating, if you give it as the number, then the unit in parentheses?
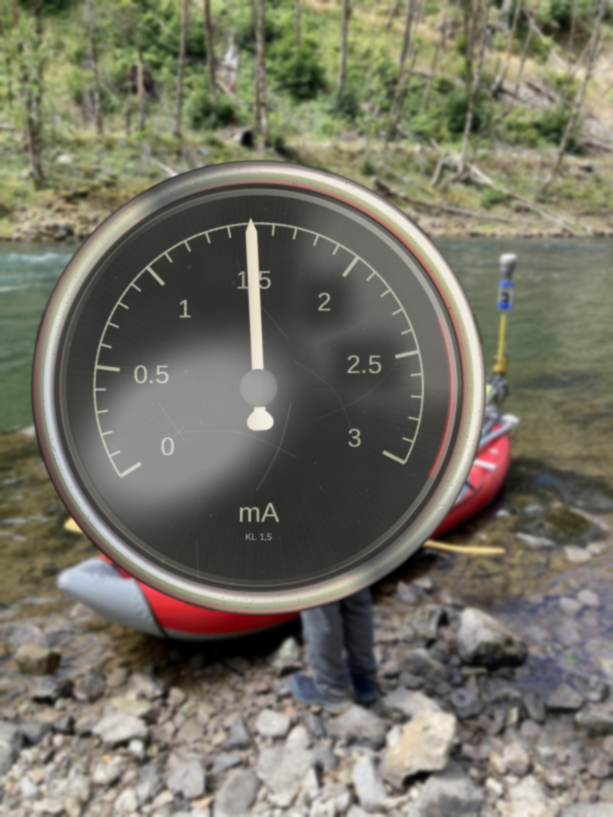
1.5 (mA)
